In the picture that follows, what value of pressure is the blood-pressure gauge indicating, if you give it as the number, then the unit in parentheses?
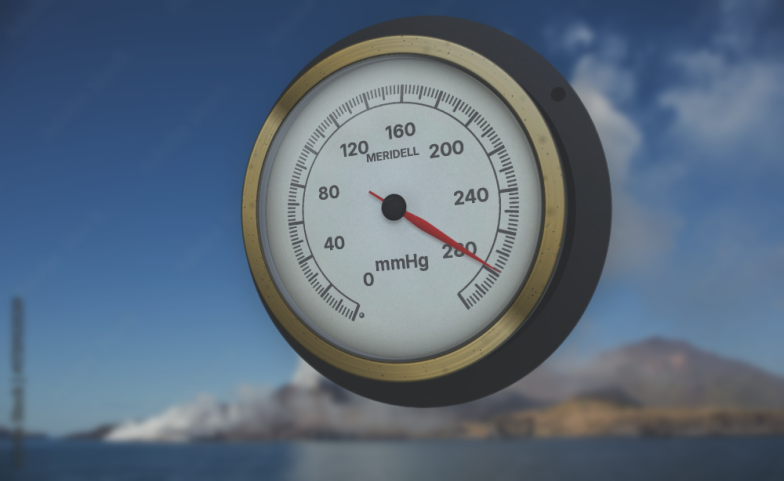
278 (mmHg)
